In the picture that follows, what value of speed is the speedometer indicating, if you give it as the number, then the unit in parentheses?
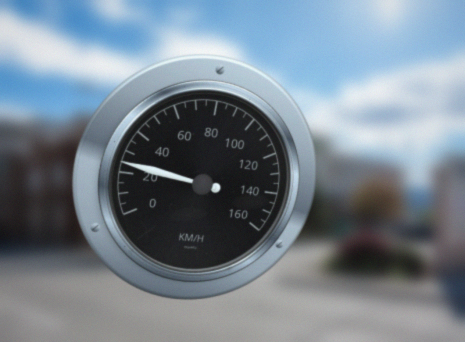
25 (km/h)
